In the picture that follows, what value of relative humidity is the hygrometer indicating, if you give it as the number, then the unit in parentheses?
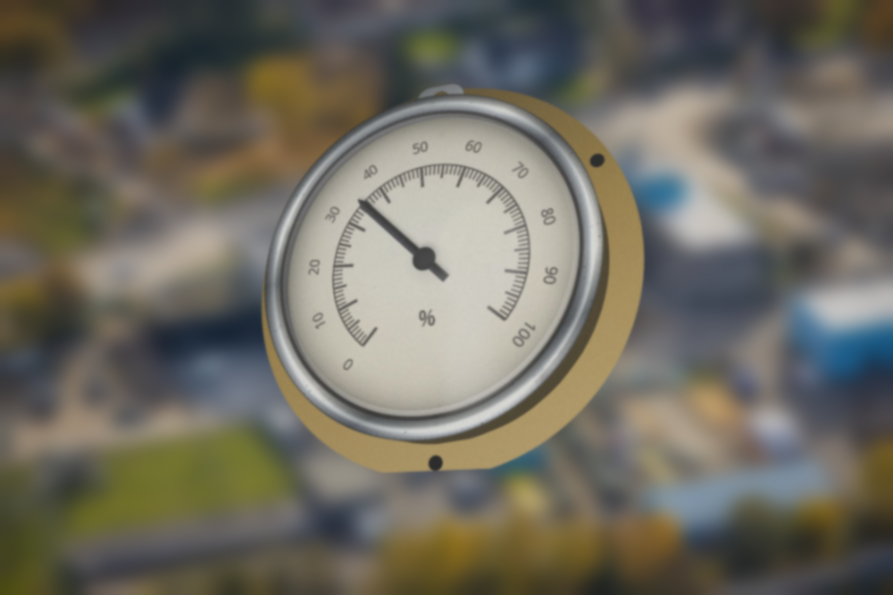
35 (%)
